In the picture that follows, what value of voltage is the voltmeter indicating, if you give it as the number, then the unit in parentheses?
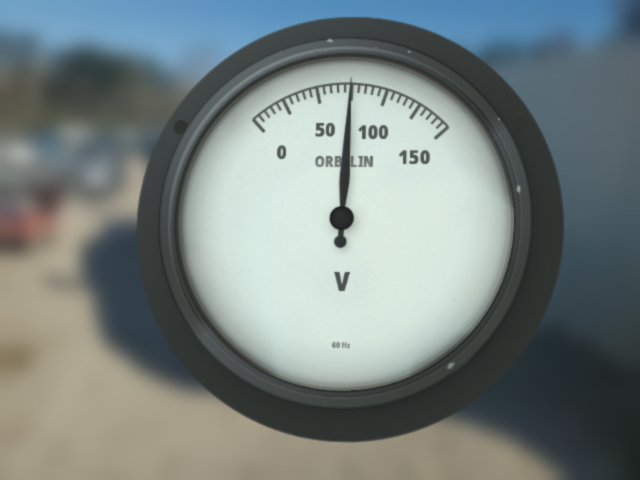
75 (V)
